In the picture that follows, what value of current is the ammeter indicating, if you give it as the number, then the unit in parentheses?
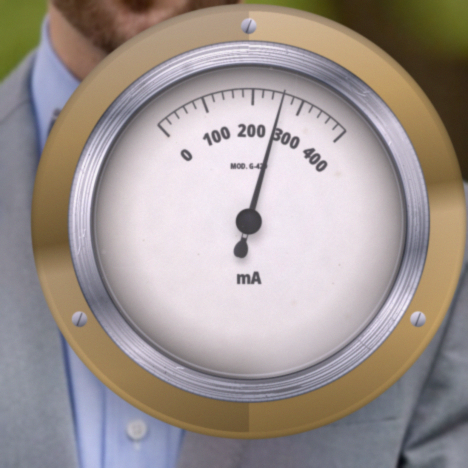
260 (mA)
